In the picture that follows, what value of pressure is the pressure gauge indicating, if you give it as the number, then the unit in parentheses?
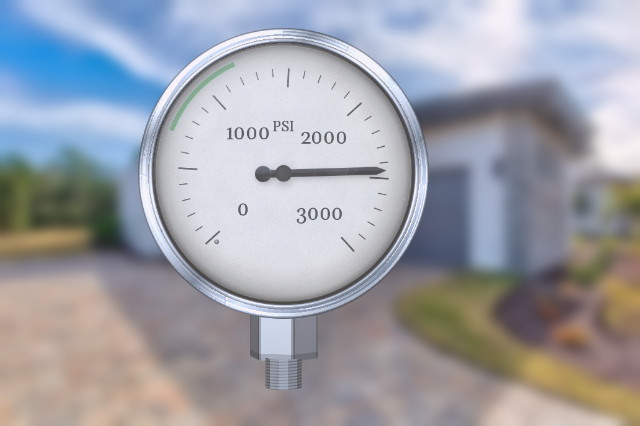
2450 (psi)
